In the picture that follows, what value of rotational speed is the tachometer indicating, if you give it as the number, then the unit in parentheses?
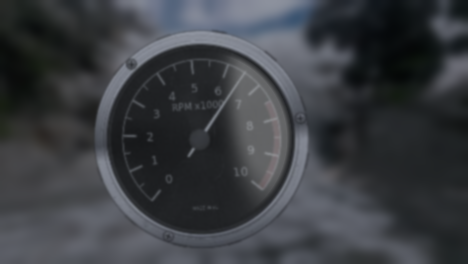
6500 (rpm)
